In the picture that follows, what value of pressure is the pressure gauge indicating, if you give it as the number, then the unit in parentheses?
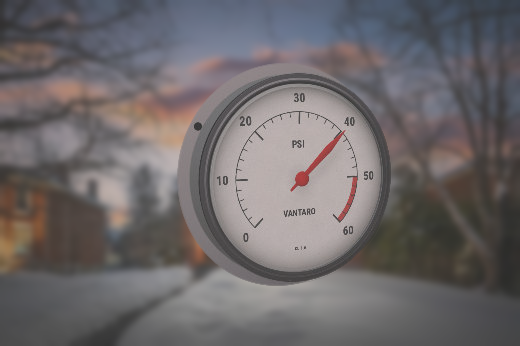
40 (psi)
